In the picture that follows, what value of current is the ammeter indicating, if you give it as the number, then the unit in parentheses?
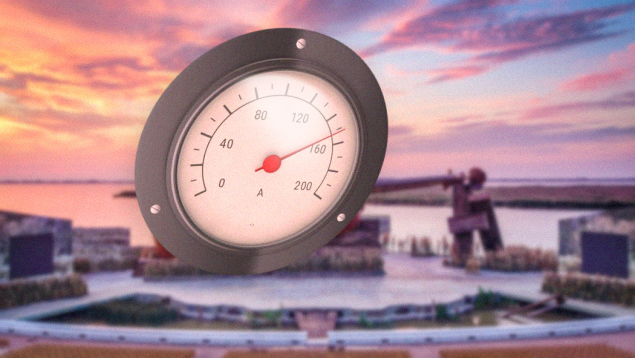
150 (A)
